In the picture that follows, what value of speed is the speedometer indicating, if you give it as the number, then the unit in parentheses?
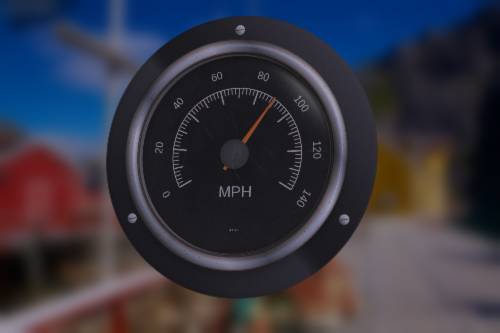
90 (mph)
